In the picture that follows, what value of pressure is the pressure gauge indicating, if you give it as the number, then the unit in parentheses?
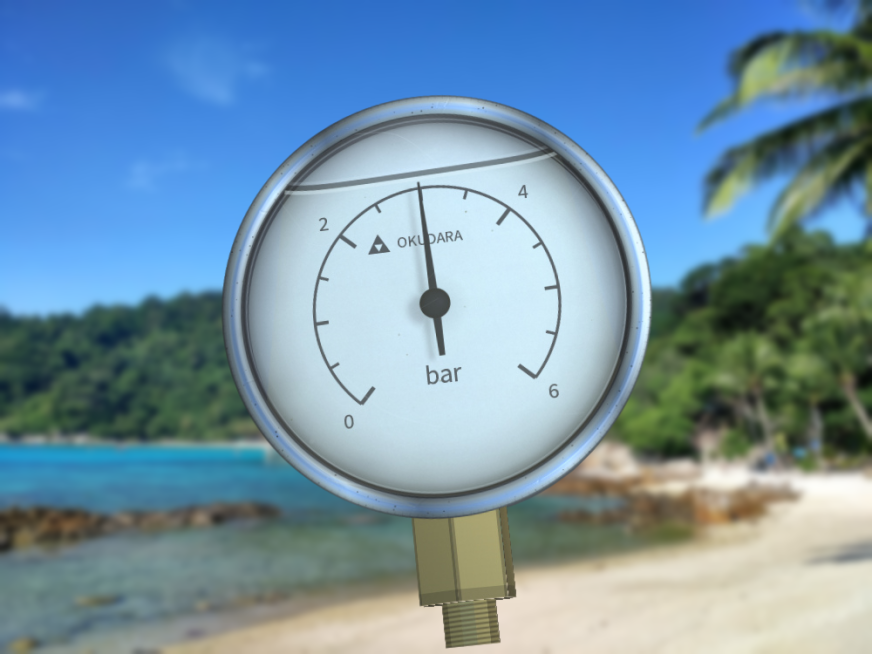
3 (bar)
